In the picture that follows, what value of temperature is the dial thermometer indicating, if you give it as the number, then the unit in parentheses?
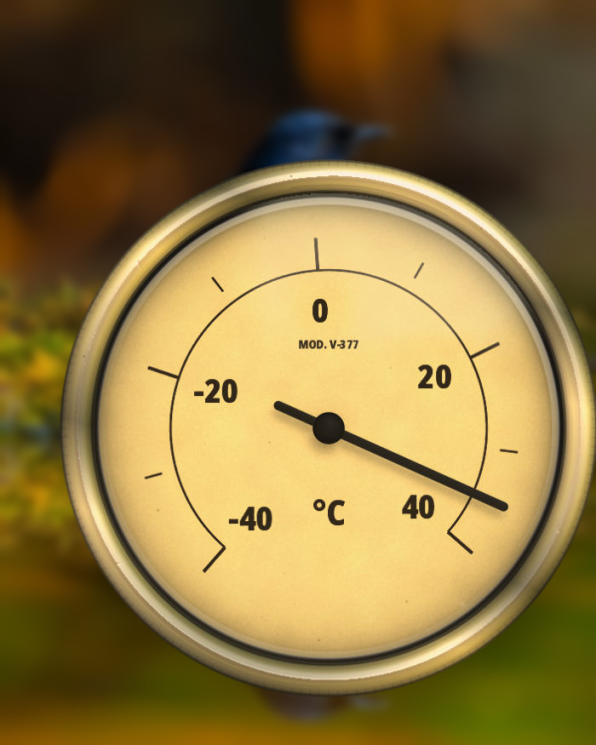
35 (°C)
